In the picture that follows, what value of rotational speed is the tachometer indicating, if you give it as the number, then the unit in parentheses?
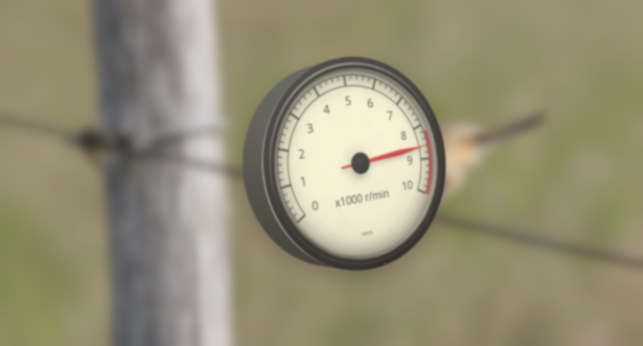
8600 (rpm)
